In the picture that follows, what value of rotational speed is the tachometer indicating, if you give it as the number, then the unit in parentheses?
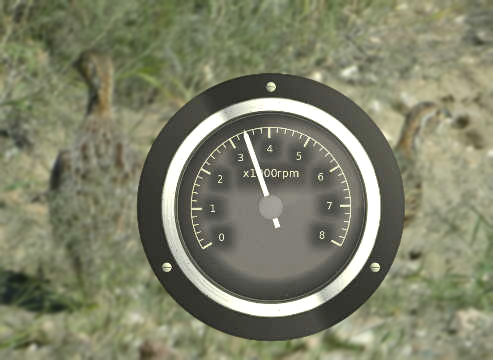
3400 (rpm)
